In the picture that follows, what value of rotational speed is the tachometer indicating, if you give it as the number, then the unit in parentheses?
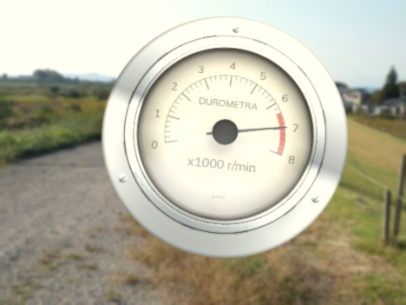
7000 (rpm)
